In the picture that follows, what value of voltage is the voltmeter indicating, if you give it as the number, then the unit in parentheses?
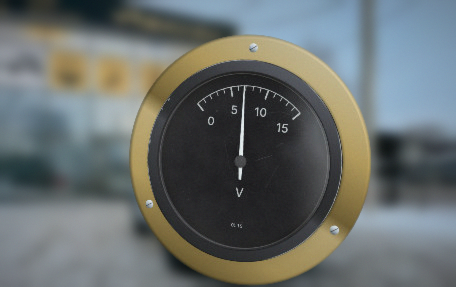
7 (V)
